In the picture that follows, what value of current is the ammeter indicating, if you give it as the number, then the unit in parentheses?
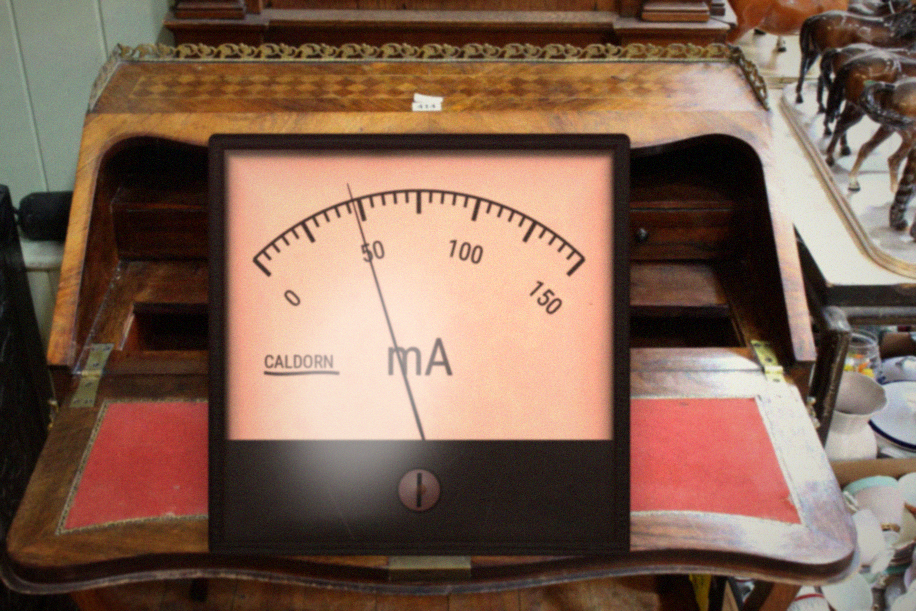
47.5 (mA)
